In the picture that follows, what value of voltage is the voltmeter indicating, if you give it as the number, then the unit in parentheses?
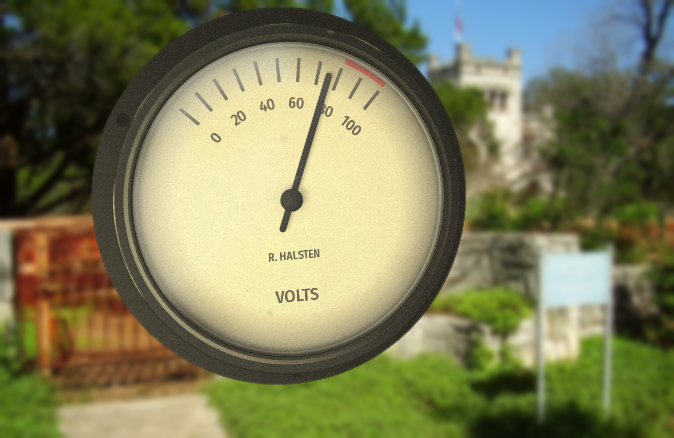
75 (V)
